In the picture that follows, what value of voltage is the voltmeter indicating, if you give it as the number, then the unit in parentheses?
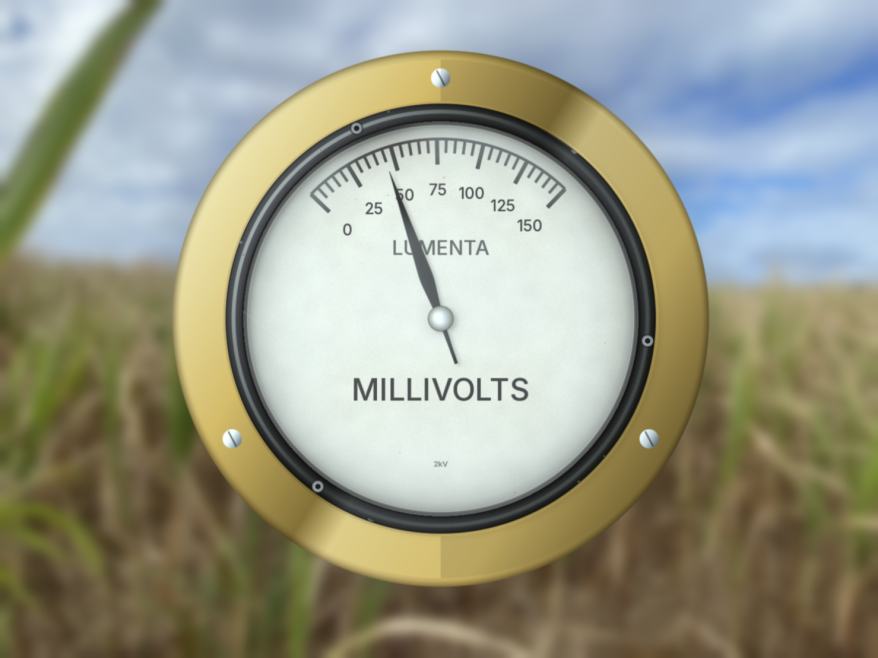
45 (mV)
